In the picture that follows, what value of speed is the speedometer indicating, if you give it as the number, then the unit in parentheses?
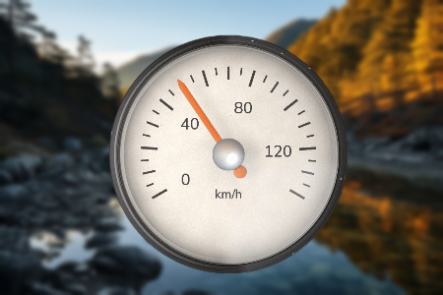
50 (km/h)
